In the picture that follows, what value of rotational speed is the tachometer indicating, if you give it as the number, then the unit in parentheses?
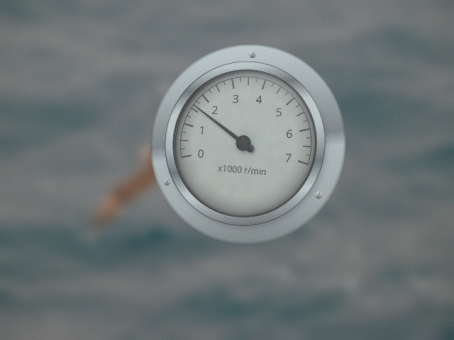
1625 (rpm)
